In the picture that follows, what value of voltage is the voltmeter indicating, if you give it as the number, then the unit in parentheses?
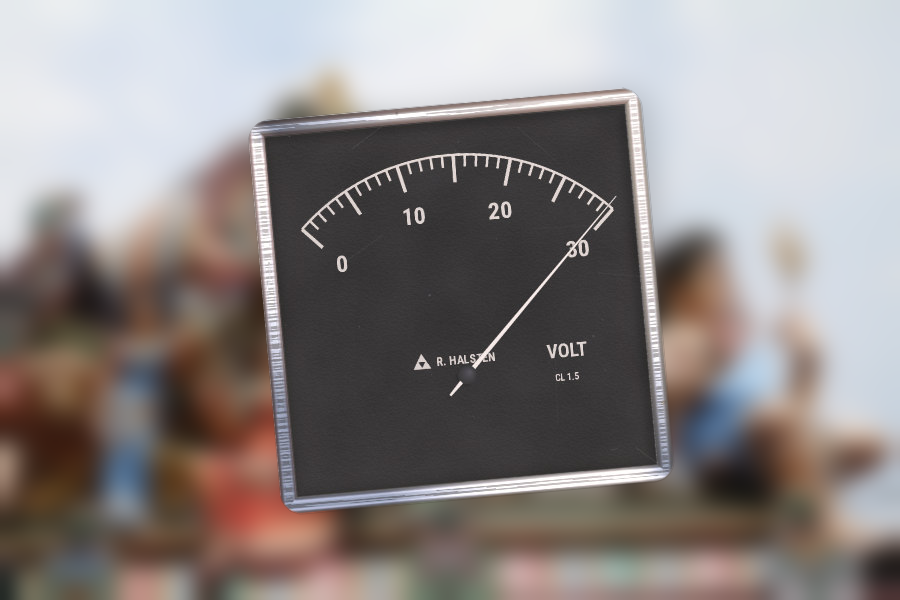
29.5 (V)
